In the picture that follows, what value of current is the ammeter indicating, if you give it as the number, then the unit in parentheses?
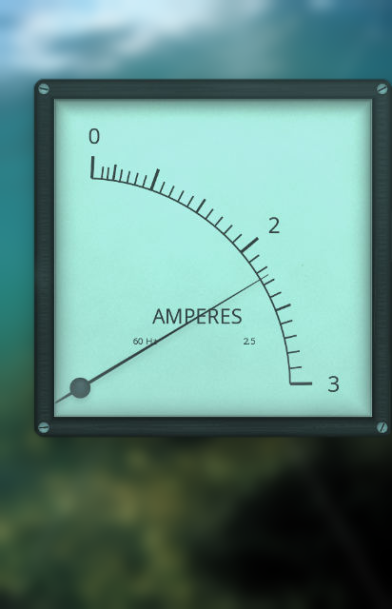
2.25 (A)
